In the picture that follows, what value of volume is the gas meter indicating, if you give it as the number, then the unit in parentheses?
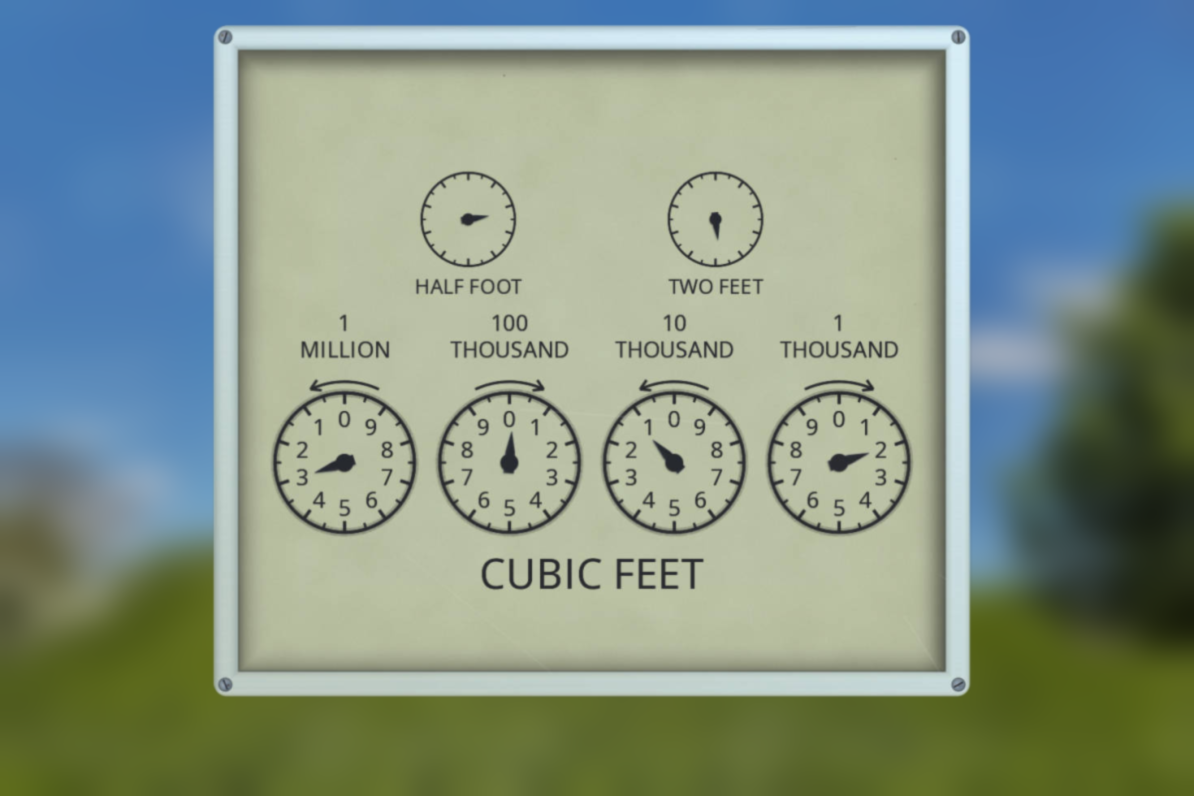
301200 (ft³)
